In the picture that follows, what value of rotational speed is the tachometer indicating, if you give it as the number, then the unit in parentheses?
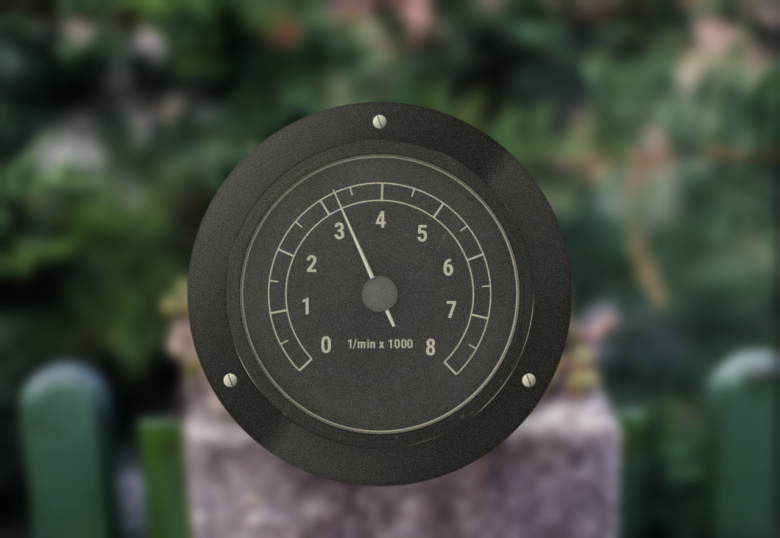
3250 (rpm)
